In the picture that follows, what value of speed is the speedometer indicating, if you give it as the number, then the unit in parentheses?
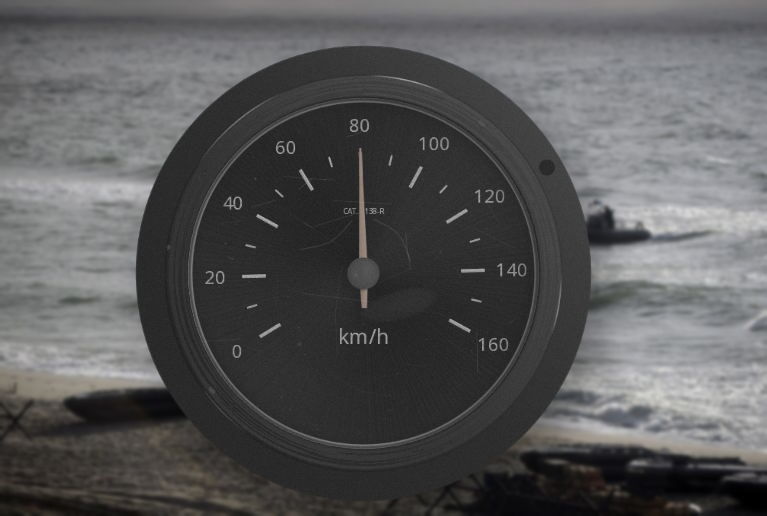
80 (km/h)
